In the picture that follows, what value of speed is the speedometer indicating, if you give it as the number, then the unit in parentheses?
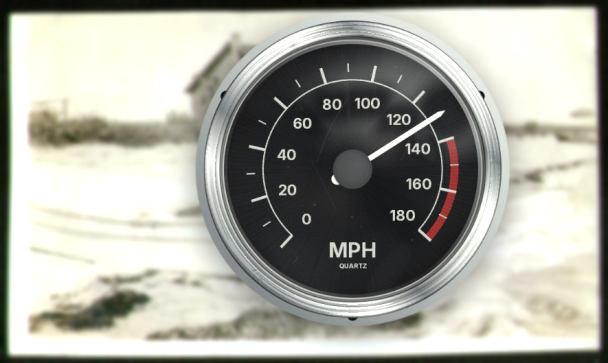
130 (mph)
